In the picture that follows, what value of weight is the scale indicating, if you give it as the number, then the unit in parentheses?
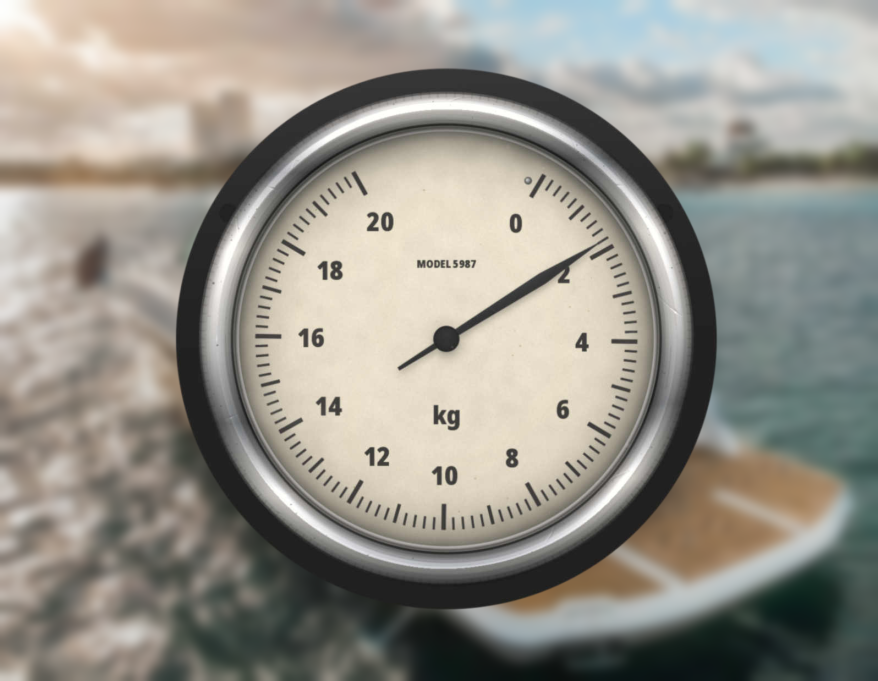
1.8 (kg)
